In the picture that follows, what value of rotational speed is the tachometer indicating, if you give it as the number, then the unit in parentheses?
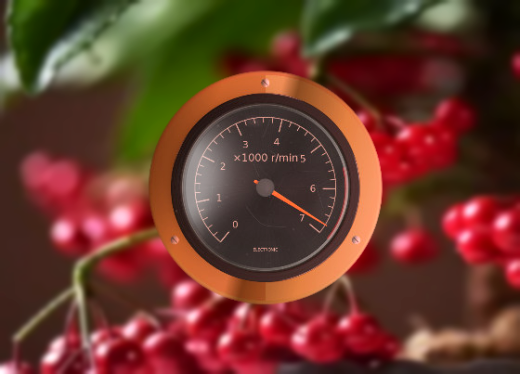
6800 (rpm)
